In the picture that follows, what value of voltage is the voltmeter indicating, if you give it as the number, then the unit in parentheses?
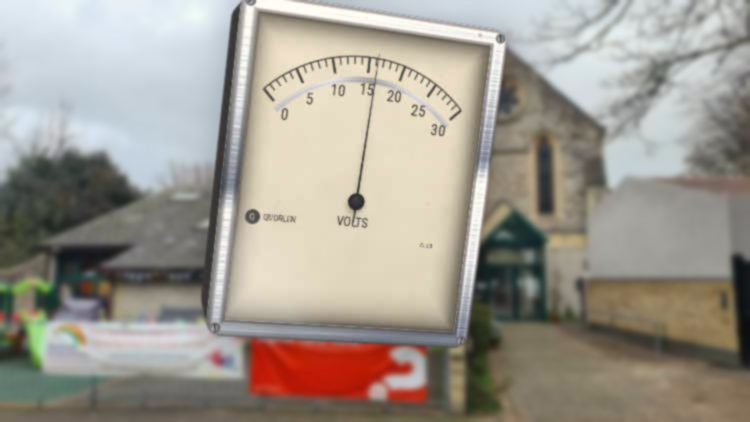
16 (V)
